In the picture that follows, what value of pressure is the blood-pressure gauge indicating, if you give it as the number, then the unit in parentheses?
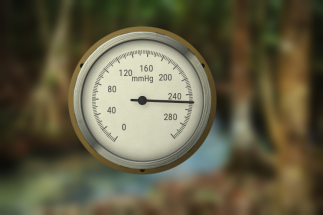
250 (mmHg)
